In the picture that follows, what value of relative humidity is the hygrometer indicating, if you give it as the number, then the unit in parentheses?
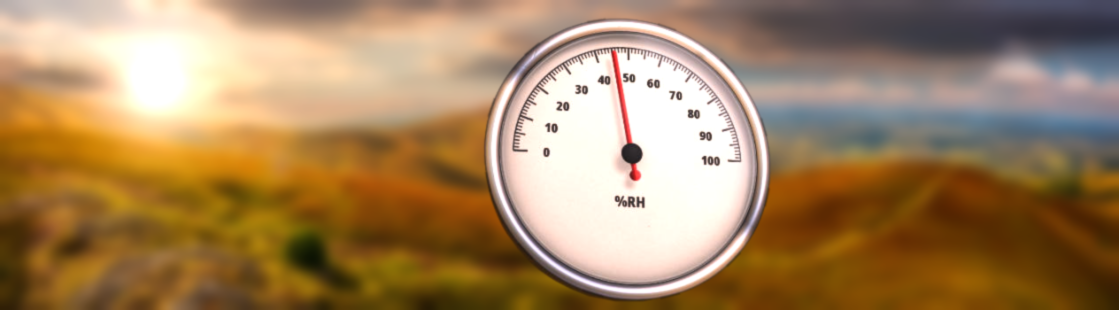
45 (%)
